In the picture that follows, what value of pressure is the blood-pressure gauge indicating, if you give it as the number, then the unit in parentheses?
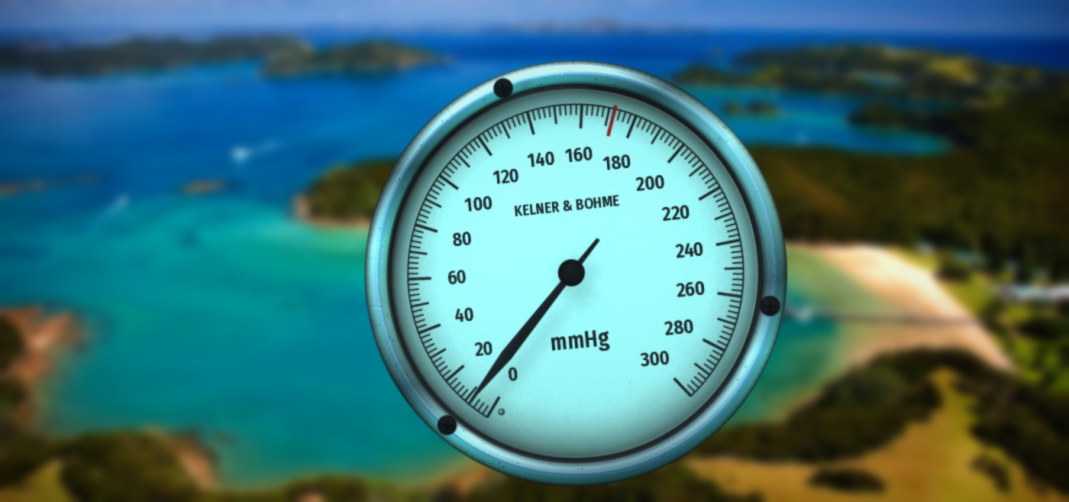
8 (mmHg)
